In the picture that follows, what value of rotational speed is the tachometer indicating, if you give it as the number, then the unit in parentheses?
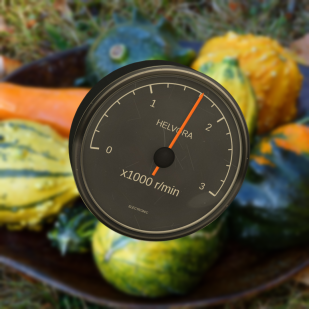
1600 (rpm)
